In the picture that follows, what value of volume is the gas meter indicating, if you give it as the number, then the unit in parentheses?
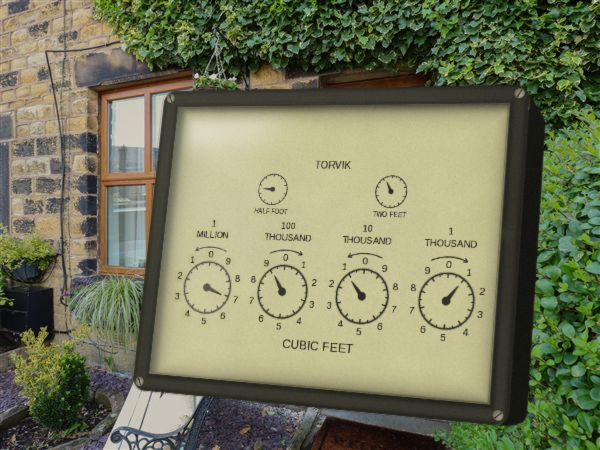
691100 (ft³)
